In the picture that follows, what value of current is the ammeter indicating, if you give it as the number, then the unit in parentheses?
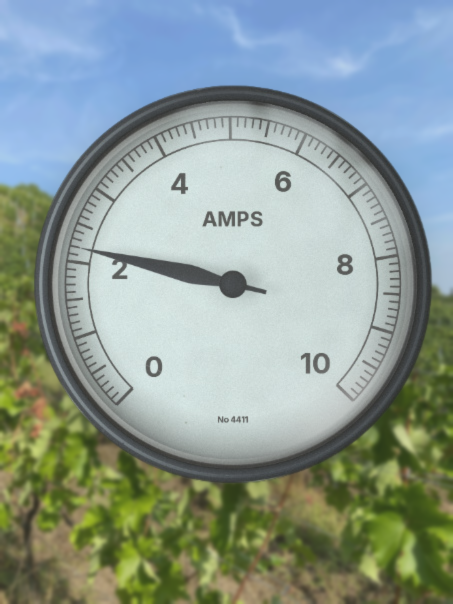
2.2 (A)
